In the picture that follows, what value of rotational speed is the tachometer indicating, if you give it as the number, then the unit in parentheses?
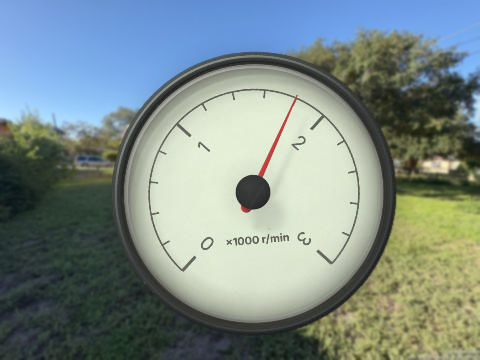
1800 (rpm)
